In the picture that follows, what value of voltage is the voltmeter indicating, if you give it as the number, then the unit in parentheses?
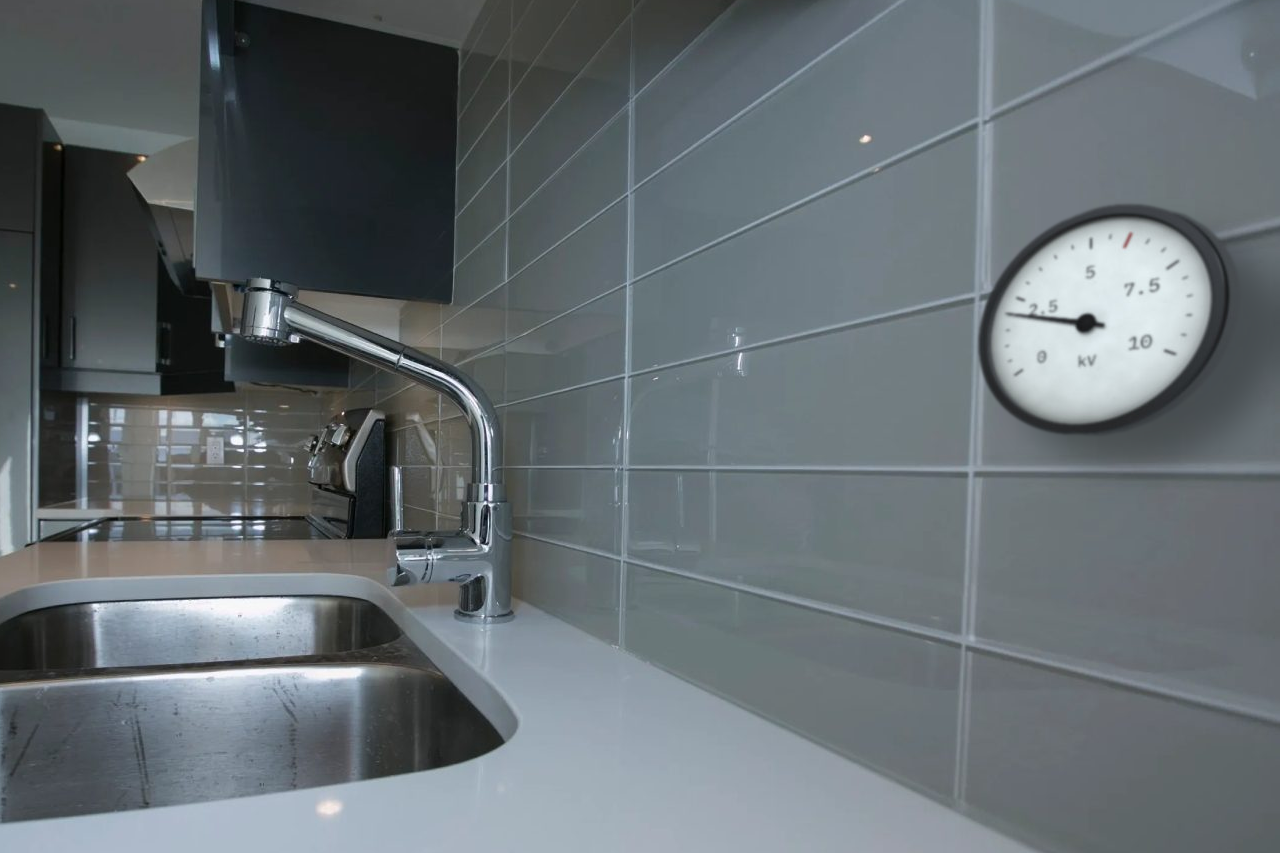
2 (kV)
